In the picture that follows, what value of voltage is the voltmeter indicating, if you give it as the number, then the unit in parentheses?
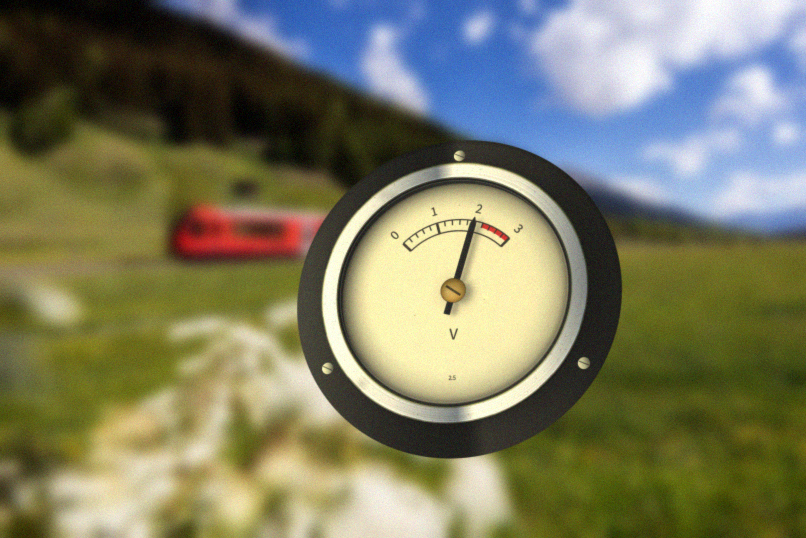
2 (V)
